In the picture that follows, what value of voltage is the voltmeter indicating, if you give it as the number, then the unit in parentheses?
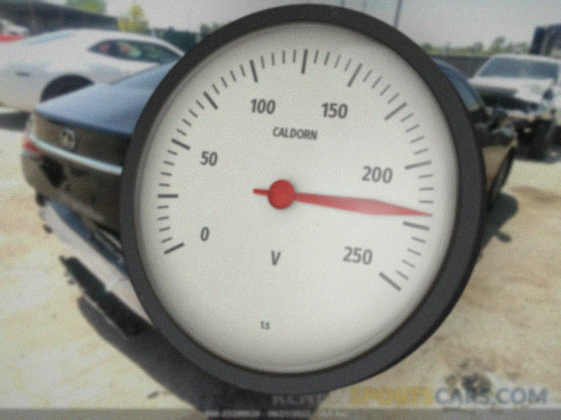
220 (V)
